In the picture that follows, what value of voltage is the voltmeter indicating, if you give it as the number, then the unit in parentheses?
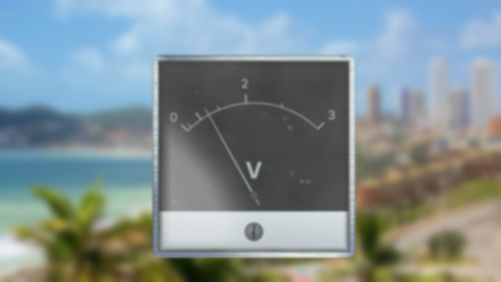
1.25 (V)
